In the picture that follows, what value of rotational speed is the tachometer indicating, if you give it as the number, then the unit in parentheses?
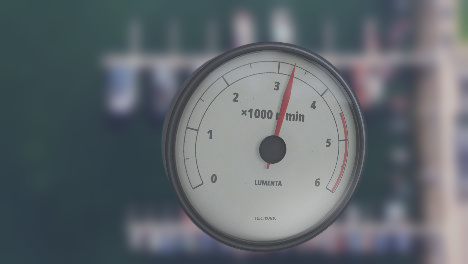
3250 (rpm)
